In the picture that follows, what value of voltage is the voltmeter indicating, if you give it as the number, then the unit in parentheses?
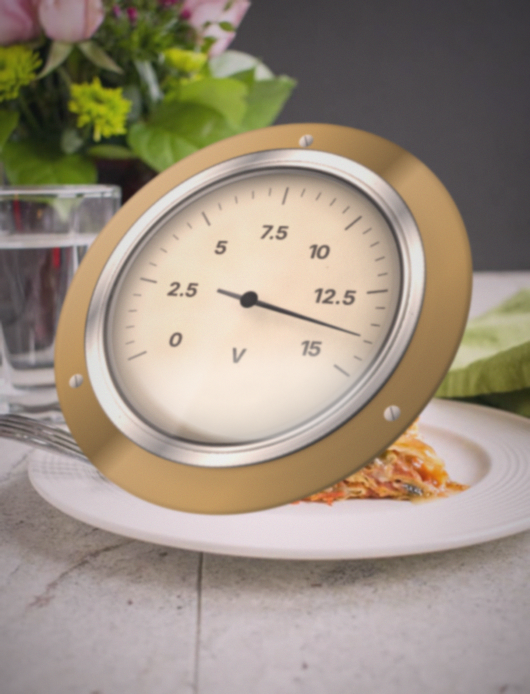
14 (V)
